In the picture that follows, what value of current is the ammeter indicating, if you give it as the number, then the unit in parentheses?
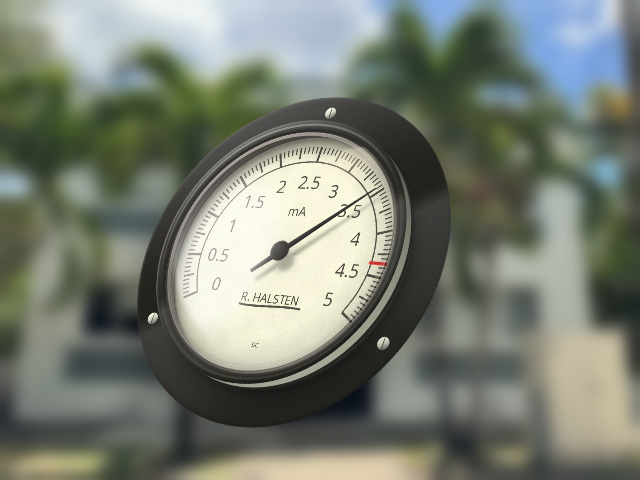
3.5 (mA)
